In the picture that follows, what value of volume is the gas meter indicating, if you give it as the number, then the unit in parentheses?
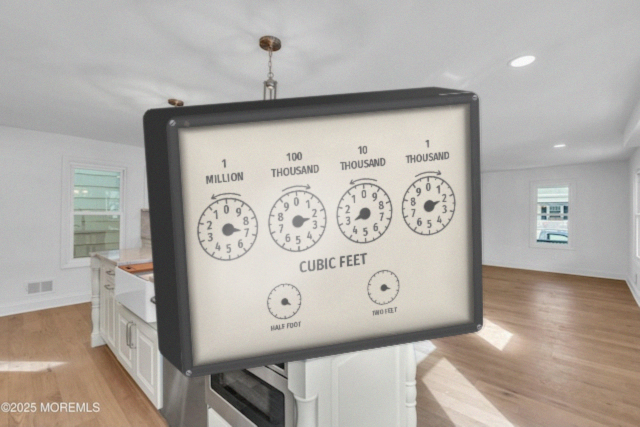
723200 (ft³)
